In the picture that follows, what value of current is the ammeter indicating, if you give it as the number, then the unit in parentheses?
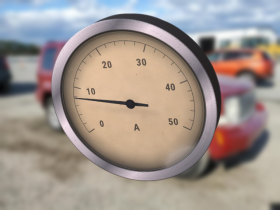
8 (A)
